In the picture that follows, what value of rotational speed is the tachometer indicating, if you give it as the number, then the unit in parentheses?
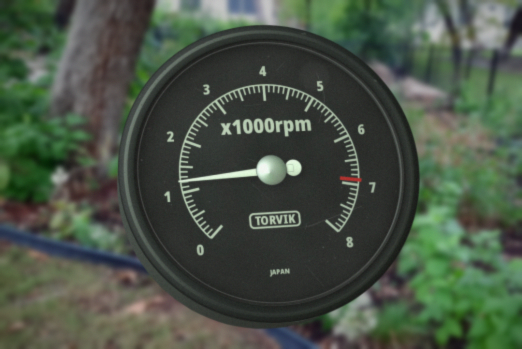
1200 (rpm)
